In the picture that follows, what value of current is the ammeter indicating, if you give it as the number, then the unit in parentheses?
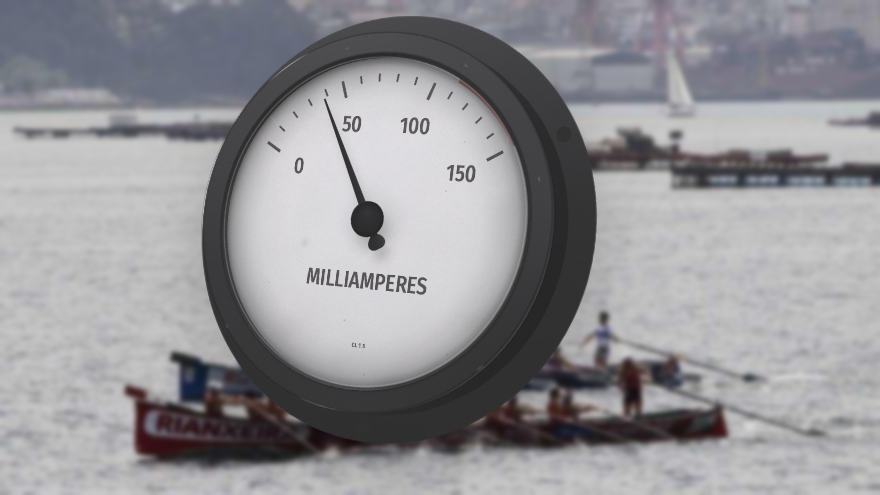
40 (mA)
